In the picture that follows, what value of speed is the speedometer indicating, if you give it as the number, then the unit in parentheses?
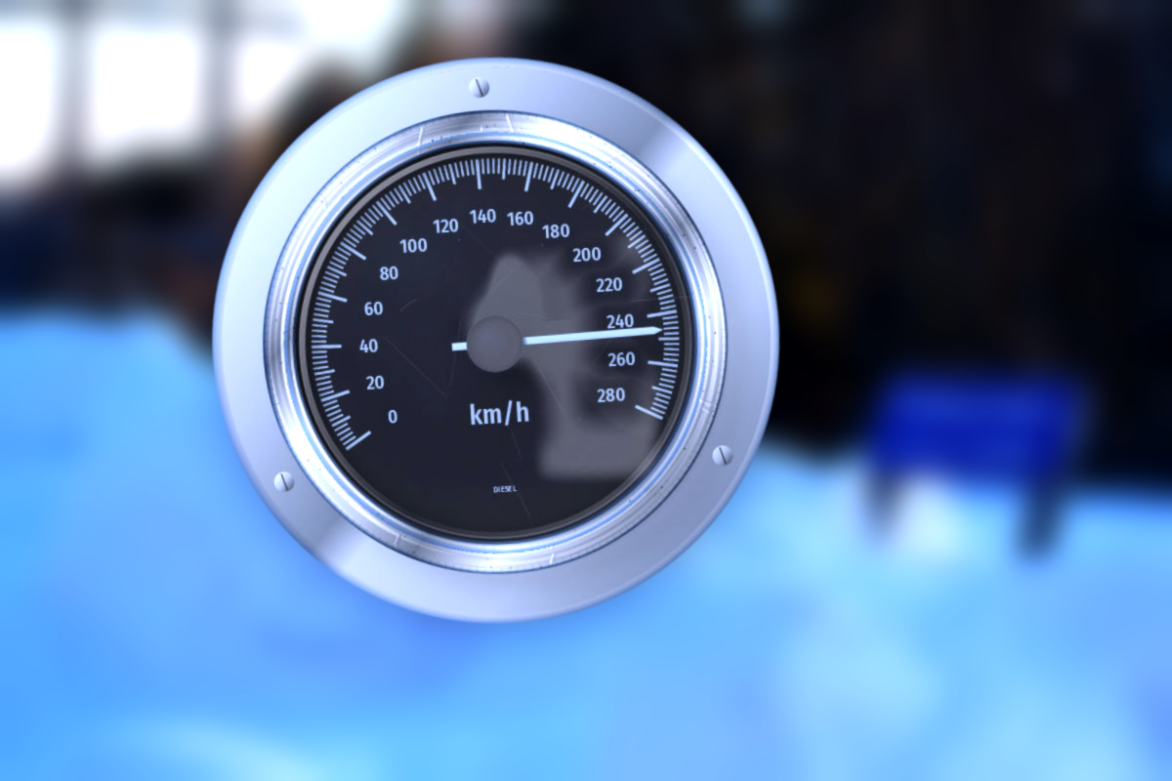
246 (km/h)
